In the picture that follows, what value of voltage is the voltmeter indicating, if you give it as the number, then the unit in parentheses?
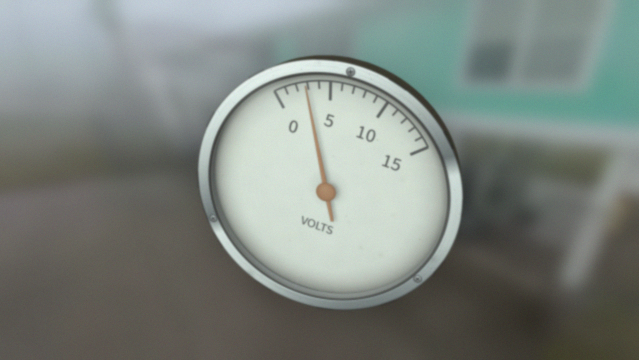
3 (V)
